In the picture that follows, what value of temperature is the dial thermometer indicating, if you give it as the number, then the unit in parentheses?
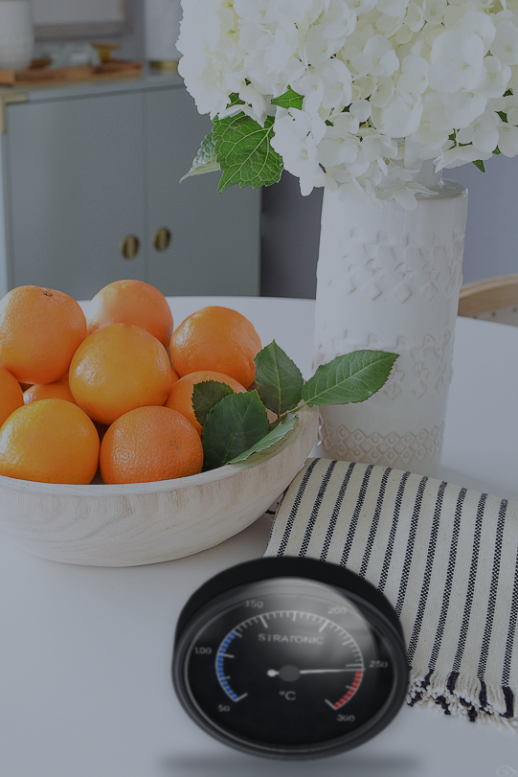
250 (°C)
